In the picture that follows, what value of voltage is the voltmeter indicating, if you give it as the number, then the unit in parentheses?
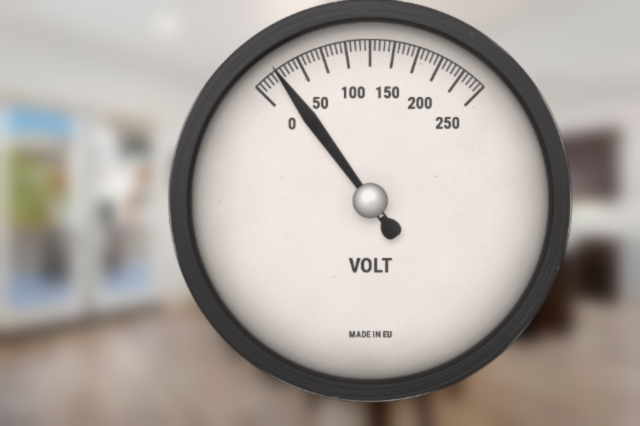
25 (V)
